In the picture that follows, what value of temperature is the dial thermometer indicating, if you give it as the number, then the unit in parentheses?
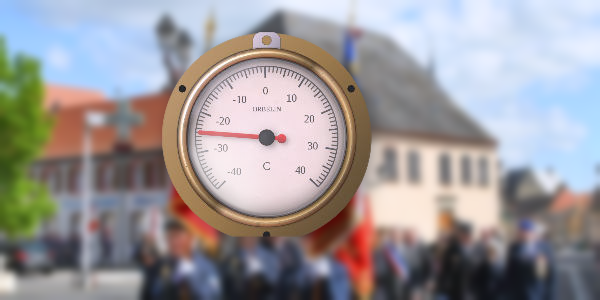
-25 (°C)
